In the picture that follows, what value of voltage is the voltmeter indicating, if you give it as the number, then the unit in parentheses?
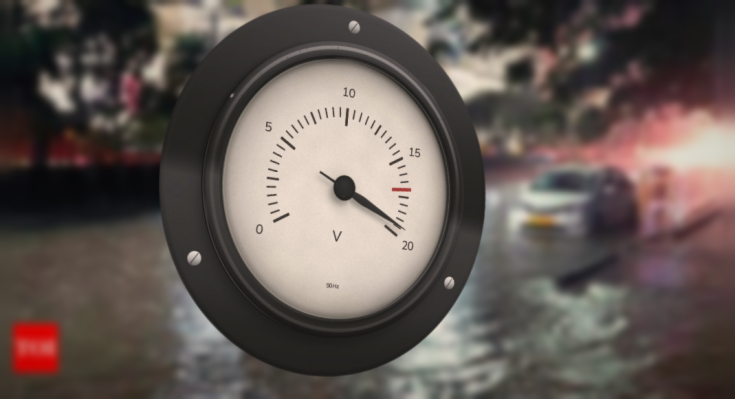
19.5 (V)
